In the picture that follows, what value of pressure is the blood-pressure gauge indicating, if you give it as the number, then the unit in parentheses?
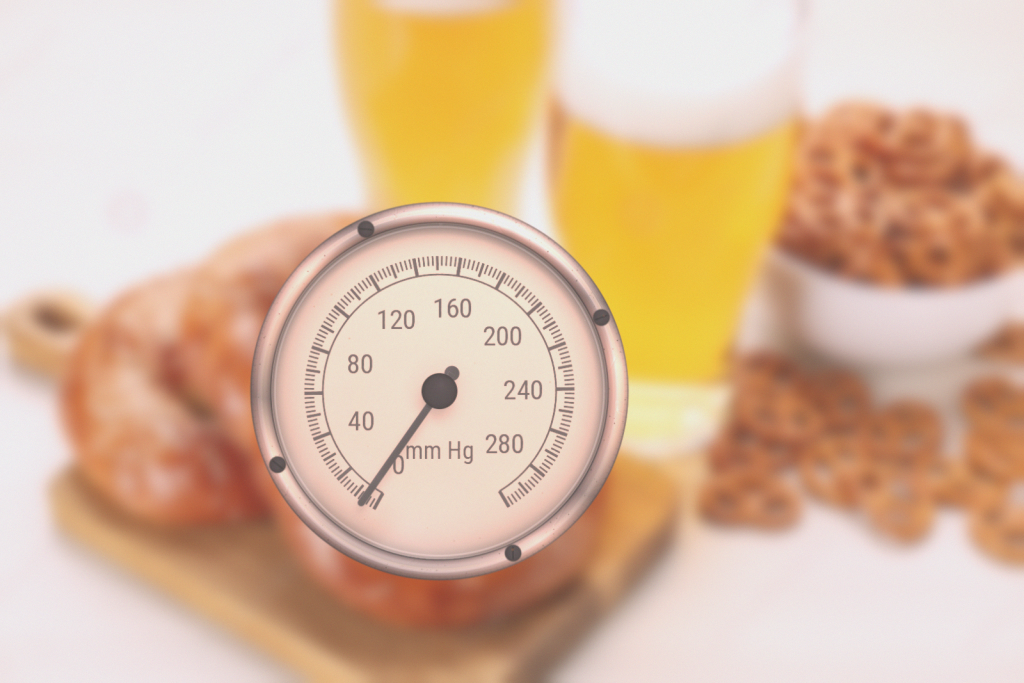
6 (mmHg)
